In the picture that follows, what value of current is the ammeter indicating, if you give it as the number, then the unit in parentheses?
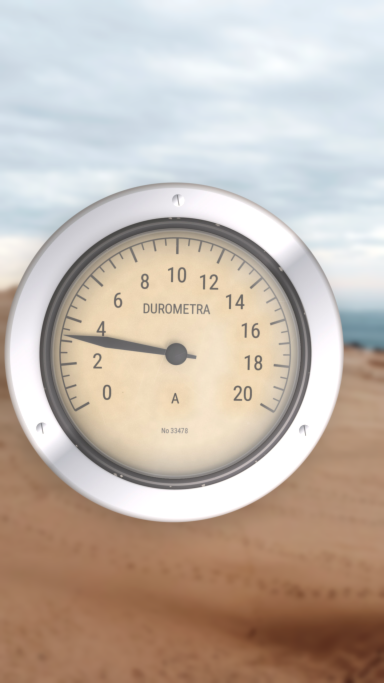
3.25 (A)
